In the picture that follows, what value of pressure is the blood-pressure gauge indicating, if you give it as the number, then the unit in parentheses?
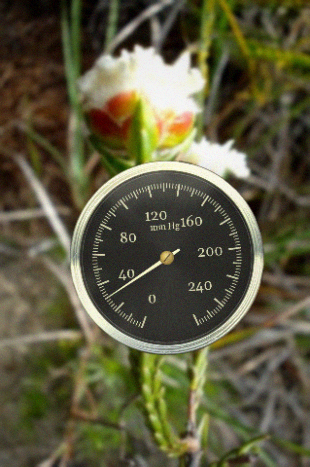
30 (mmHg)
